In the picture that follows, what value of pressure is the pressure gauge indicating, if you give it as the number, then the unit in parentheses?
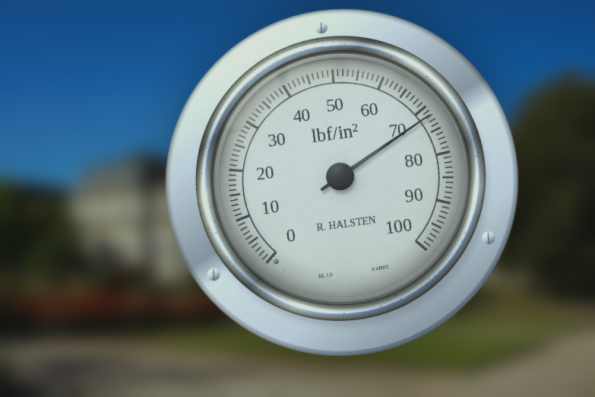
72 (psi)
